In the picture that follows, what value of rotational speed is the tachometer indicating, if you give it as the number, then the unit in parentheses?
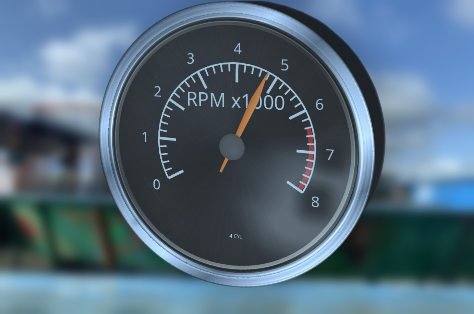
4800 (rpm)
